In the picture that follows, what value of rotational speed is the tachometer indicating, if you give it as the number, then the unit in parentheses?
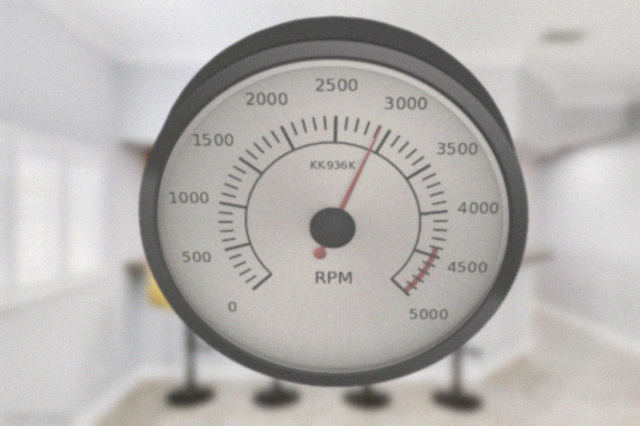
2900 (rpm)
